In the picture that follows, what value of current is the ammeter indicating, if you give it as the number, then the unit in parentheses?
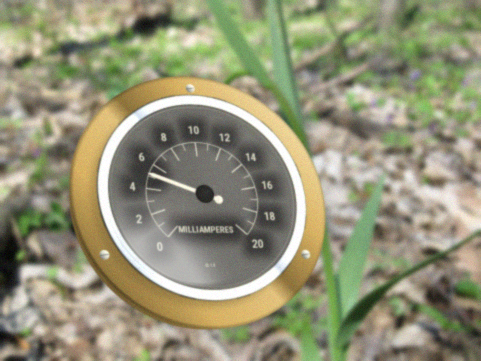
5 (mA)
